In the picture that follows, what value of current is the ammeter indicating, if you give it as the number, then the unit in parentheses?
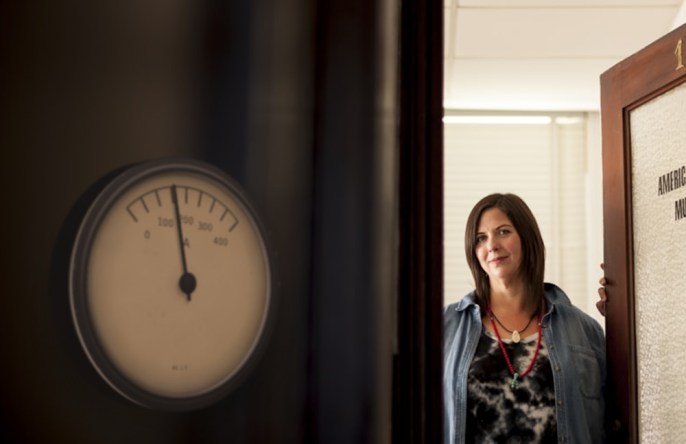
150 (A)
